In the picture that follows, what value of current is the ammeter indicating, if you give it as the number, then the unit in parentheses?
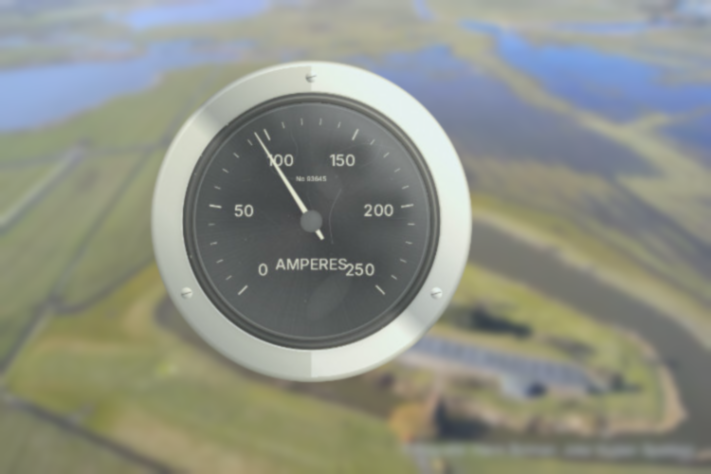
95 (A)
